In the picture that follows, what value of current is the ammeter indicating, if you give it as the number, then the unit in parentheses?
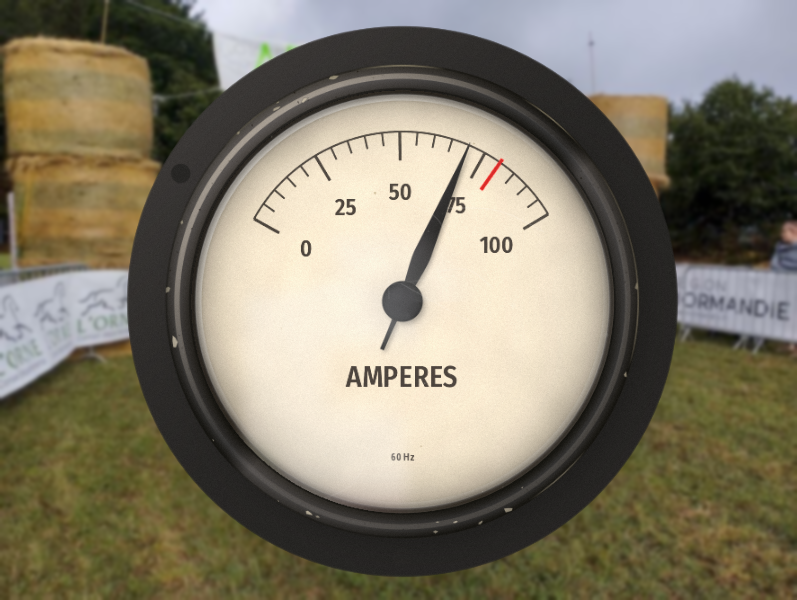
70 (A)
